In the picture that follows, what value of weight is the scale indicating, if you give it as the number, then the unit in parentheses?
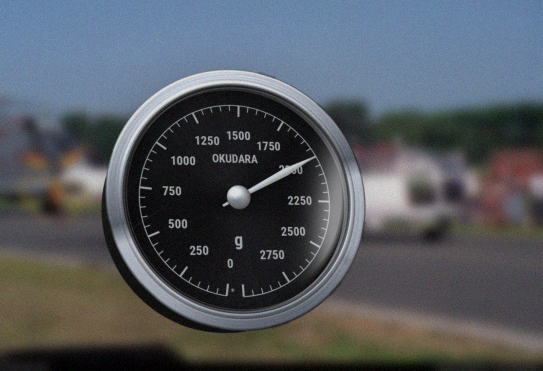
2000 (g)
